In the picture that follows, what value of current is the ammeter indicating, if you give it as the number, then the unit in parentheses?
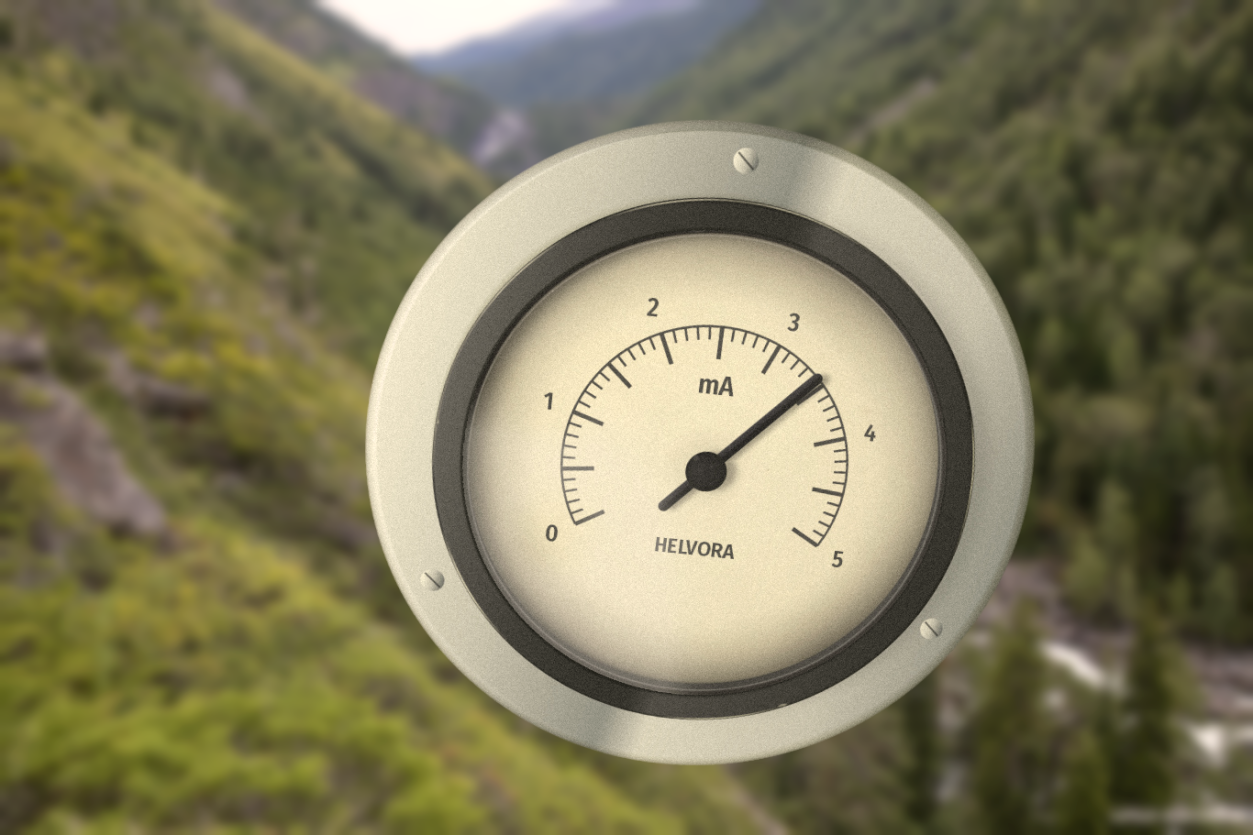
3.4 (mA)
